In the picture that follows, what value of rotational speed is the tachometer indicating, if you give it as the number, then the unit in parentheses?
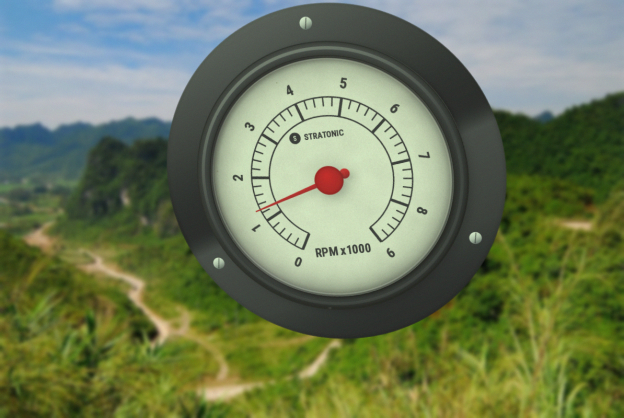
1300 (rpm)
